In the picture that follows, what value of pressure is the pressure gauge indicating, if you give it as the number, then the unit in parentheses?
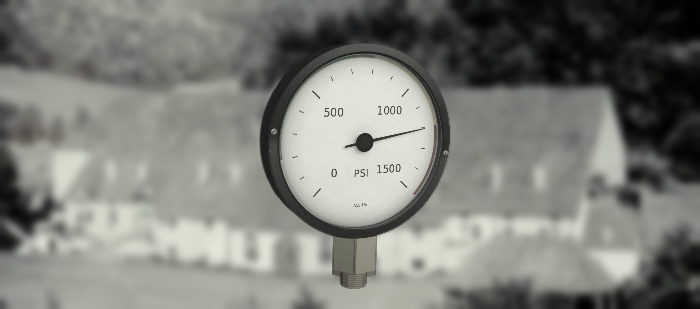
1200 (psi)
